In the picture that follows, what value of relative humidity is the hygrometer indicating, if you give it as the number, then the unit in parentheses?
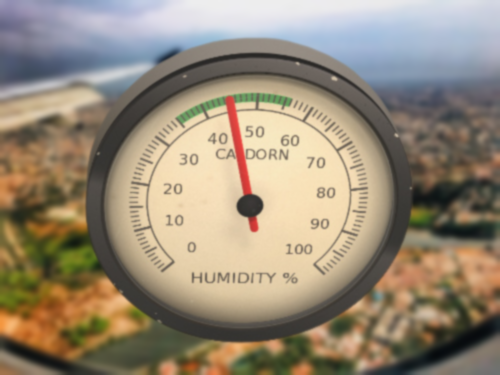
45 (%)
